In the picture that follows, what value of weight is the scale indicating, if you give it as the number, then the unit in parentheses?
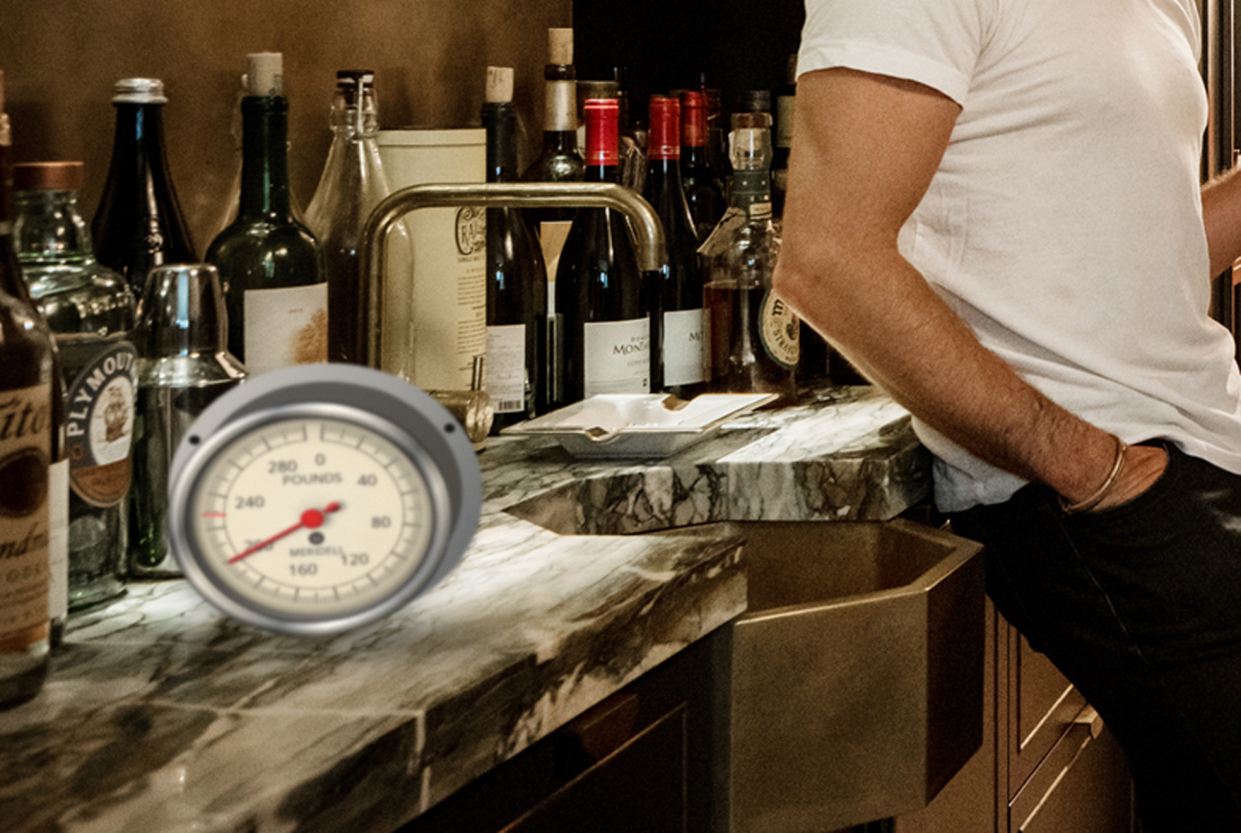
200 (lb)
